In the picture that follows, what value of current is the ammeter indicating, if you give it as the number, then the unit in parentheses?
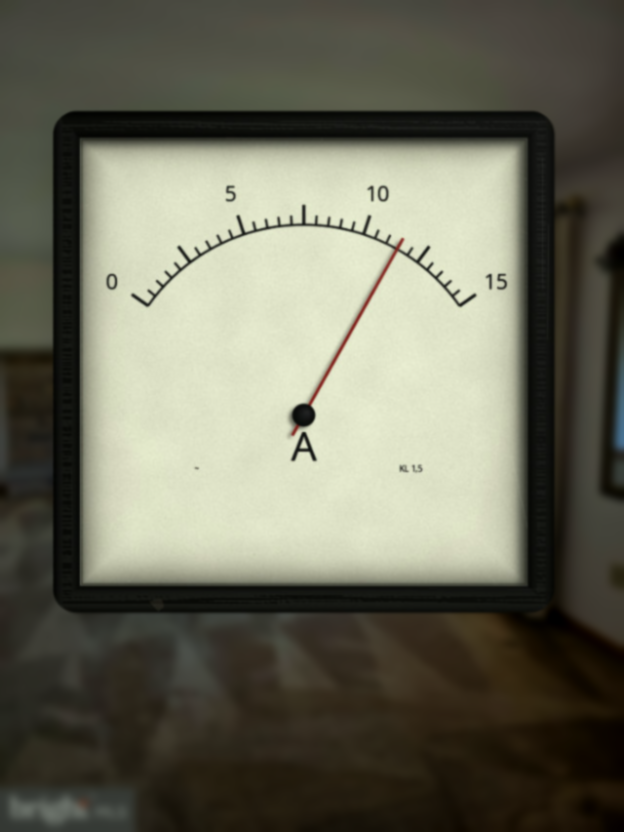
11.5 (A)
